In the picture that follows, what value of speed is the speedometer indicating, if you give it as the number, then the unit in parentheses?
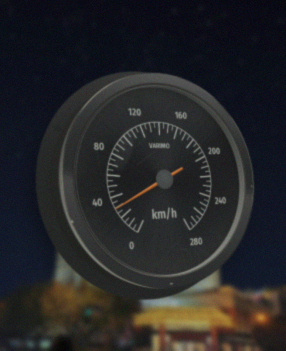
30 (km/h)
